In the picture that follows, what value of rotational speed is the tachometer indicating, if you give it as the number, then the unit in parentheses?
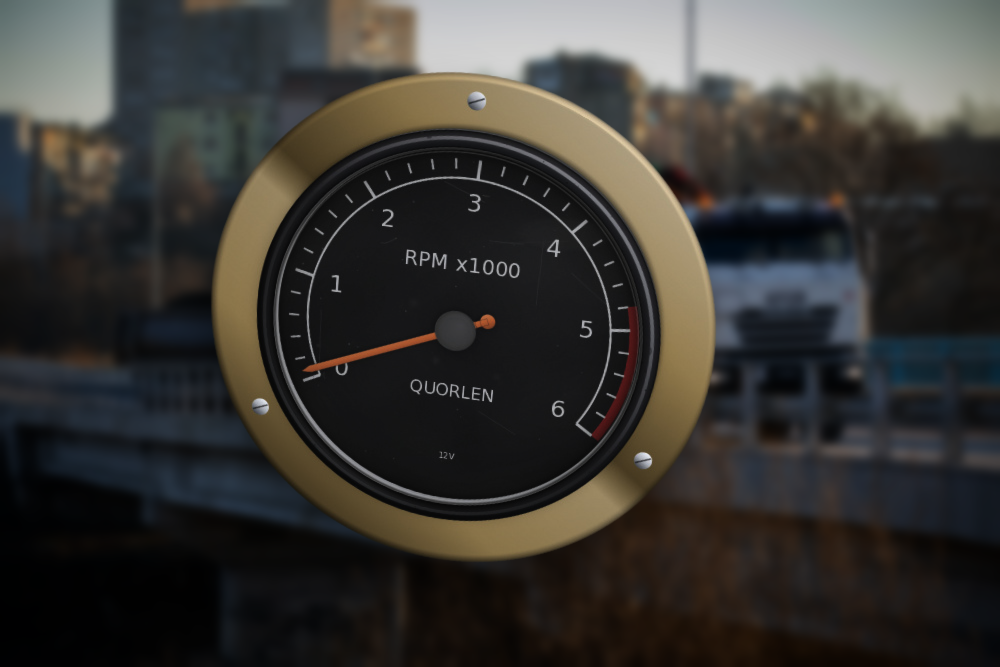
100 (rpm)
